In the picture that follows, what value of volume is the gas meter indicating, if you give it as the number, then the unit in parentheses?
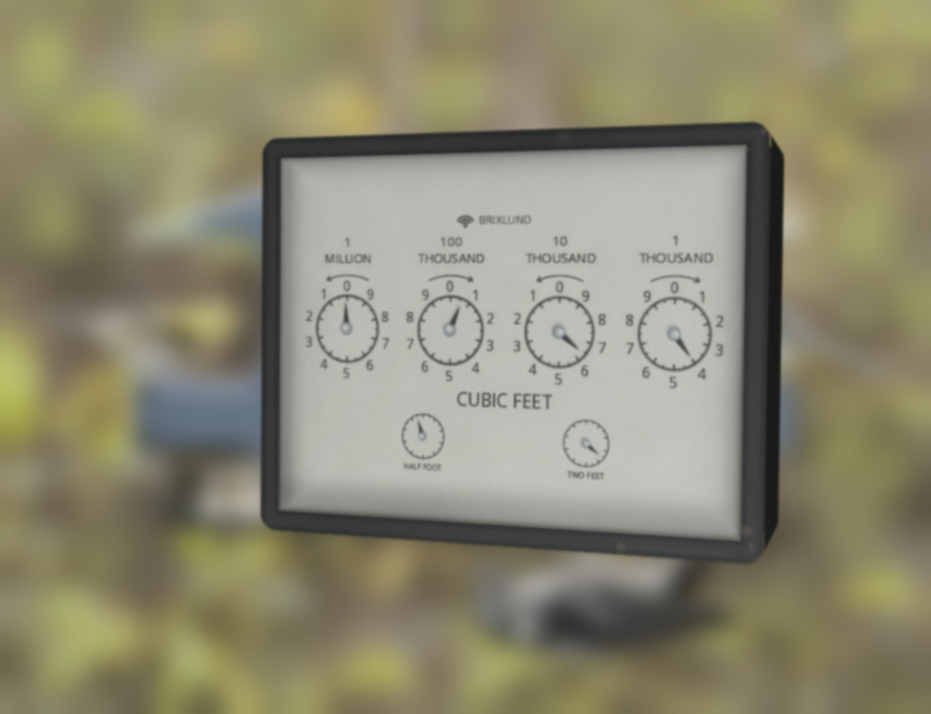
6400 (ft³)
